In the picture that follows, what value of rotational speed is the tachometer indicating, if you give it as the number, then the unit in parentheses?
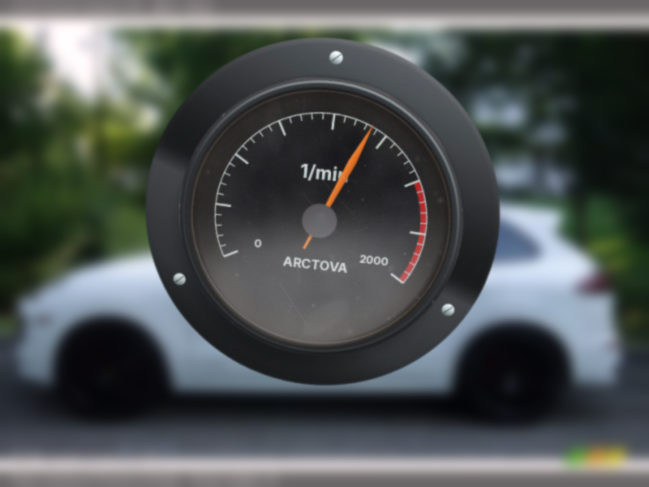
1175 (rpm)
